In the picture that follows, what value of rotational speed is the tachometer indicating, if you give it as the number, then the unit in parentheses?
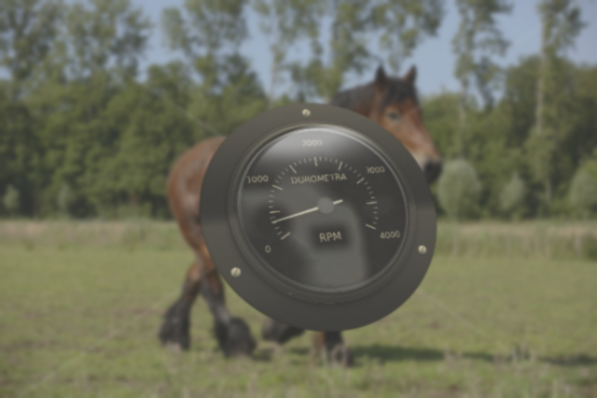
300 (rpm)
